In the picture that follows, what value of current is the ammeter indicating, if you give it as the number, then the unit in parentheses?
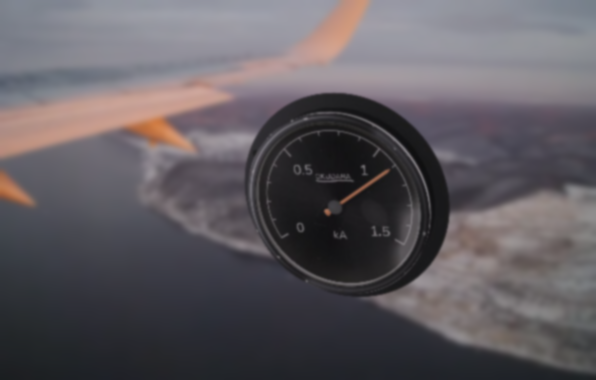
1.1 (kA)
